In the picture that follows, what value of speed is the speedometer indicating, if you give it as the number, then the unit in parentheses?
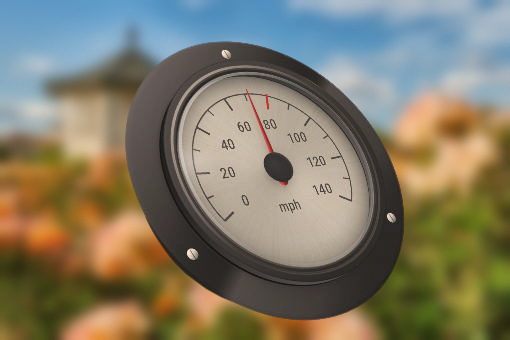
70 (mph)
